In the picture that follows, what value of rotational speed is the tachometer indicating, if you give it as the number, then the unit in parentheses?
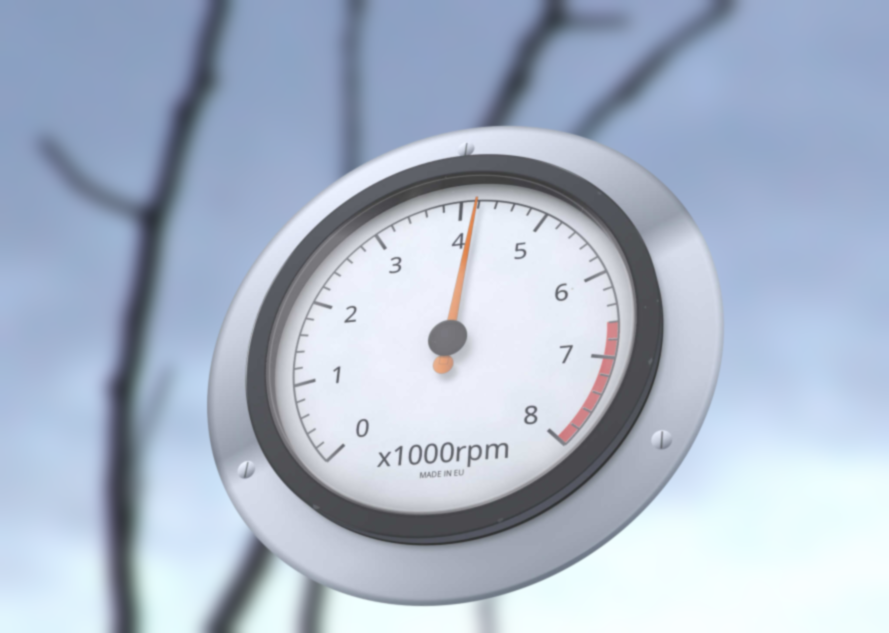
4200 (rpm)
